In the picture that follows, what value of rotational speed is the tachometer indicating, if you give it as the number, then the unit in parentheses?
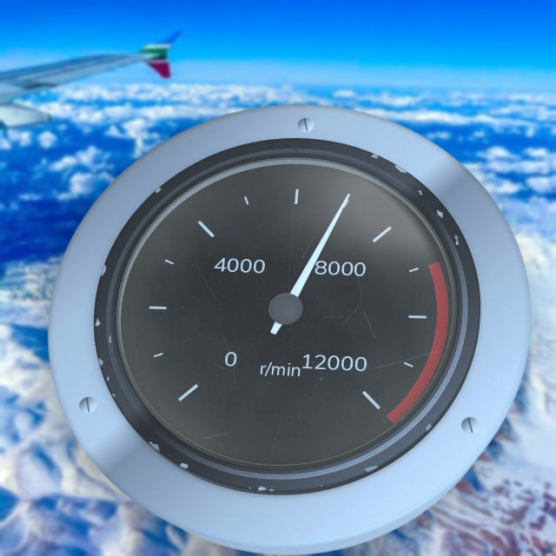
7000 (rpm)
